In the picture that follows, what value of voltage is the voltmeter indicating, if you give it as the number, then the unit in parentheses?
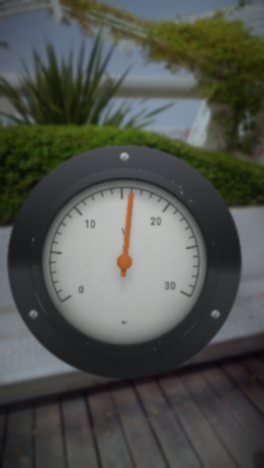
16 (V)
